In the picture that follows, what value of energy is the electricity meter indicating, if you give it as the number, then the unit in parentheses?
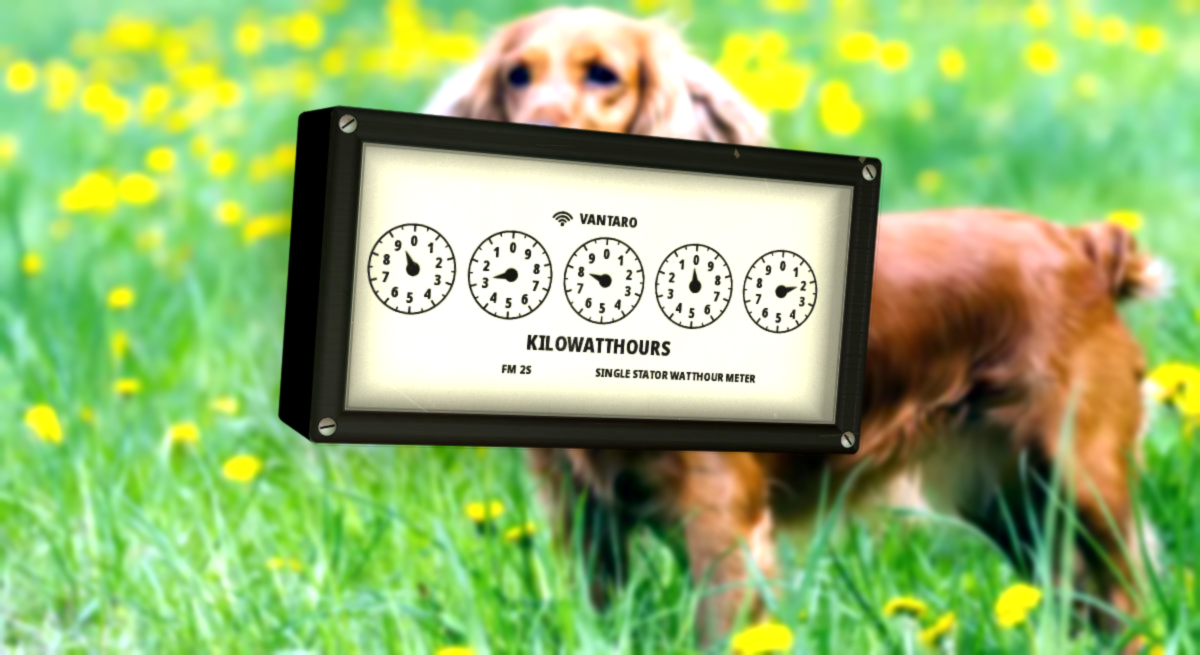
92802 (kWh)
